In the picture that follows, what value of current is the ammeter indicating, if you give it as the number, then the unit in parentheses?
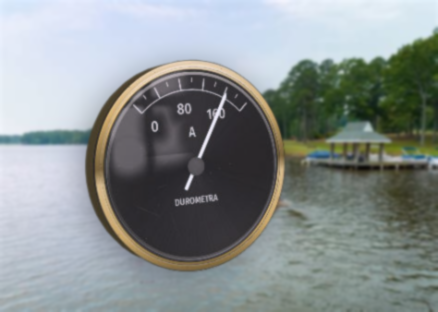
160 (A)
